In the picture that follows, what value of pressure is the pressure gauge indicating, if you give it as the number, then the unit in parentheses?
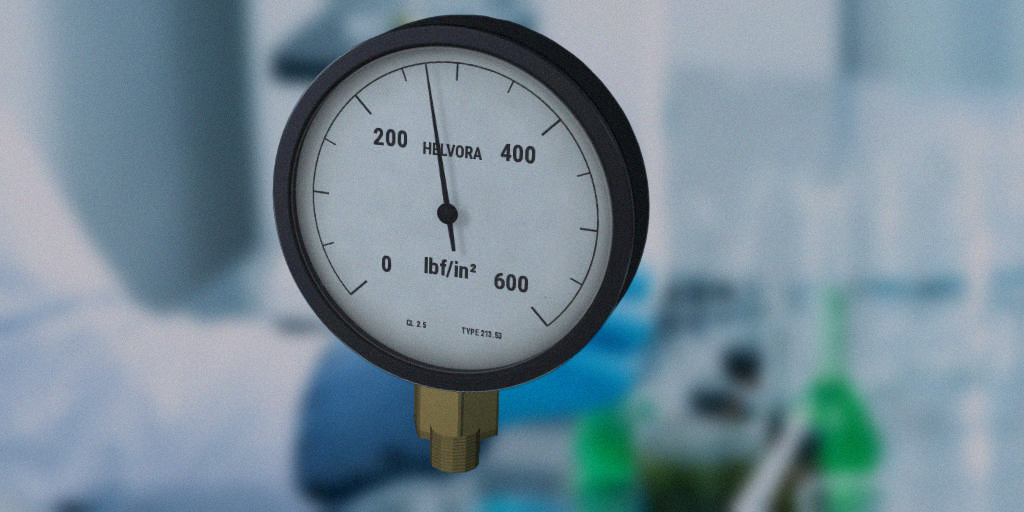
275 (psi)
